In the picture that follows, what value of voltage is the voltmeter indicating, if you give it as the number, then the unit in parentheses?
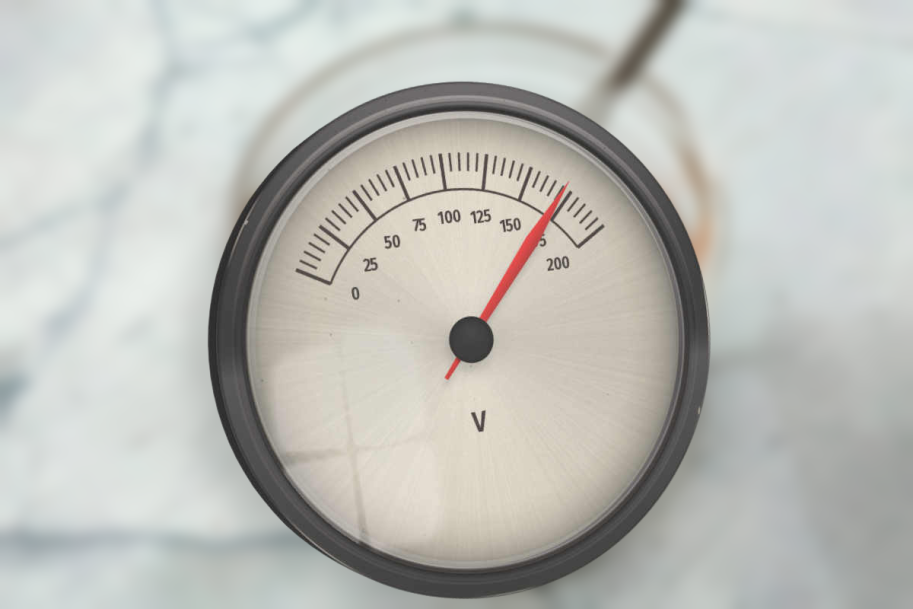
170 (V)
